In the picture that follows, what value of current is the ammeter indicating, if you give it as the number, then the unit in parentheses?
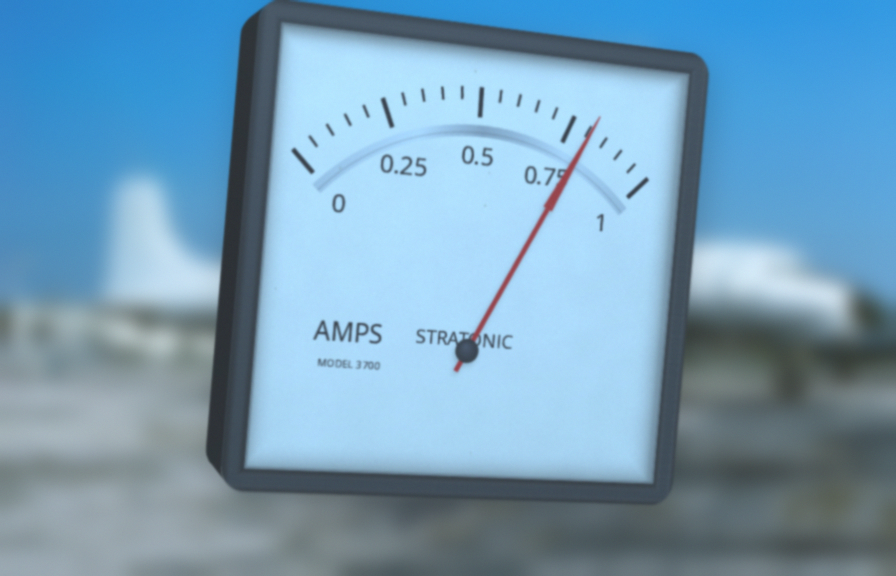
0.8 (A)
